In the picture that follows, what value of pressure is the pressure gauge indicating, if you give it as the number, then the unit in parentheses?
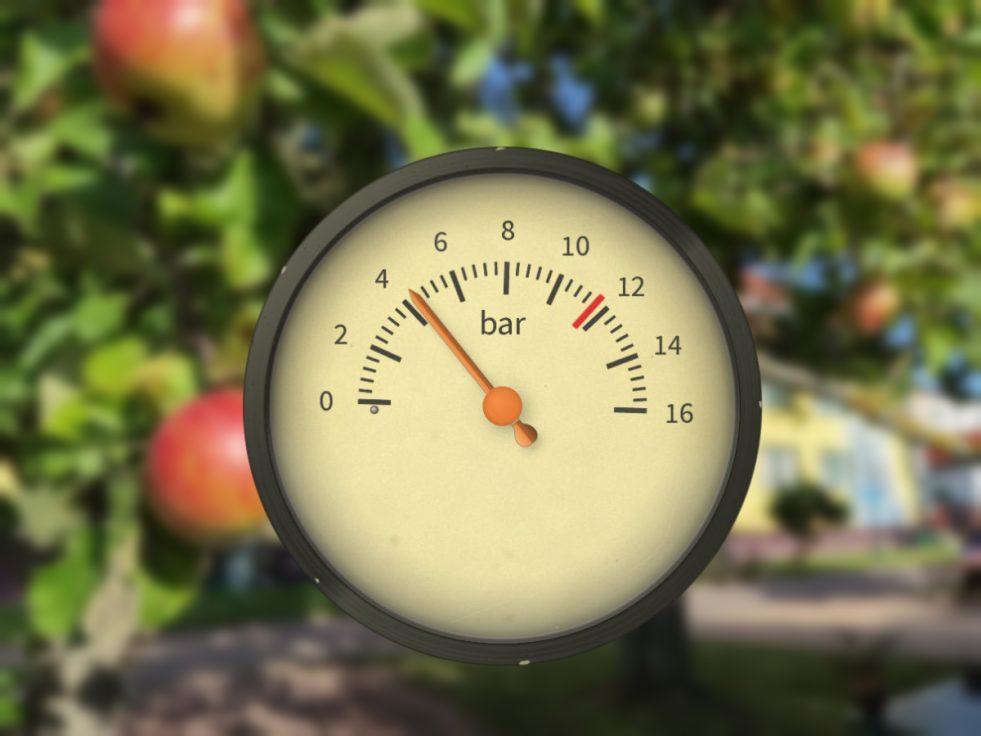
4.4 (bar)
